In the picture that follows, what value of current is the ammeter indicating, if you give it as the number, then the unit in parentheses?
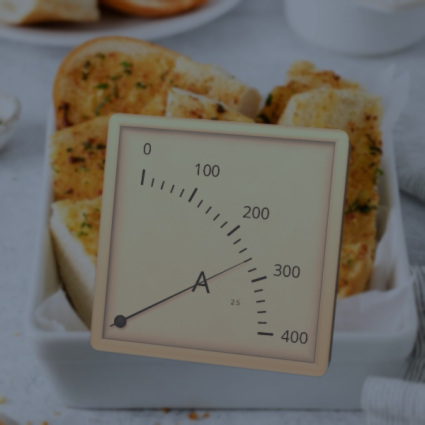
260 (A)
